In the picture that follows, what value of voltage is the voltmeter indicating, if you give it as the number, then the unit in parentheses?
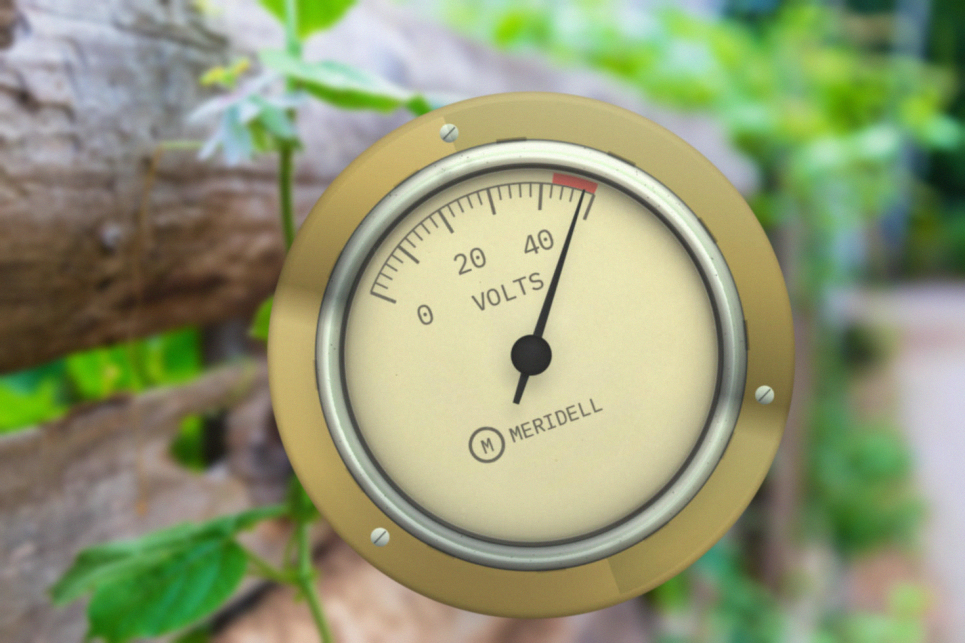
48 (V)
